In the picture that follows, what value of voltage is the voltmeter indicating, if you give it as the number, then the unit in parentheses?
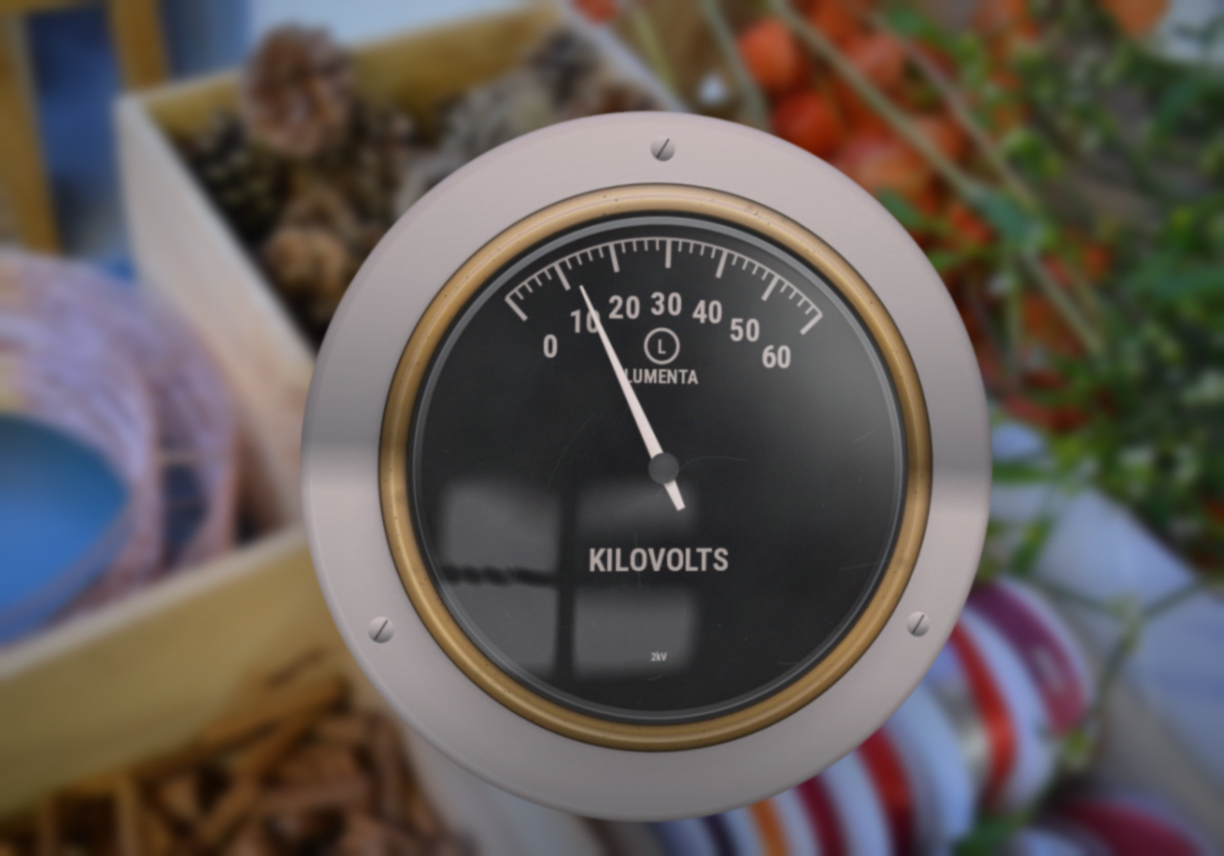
12 (kV)
